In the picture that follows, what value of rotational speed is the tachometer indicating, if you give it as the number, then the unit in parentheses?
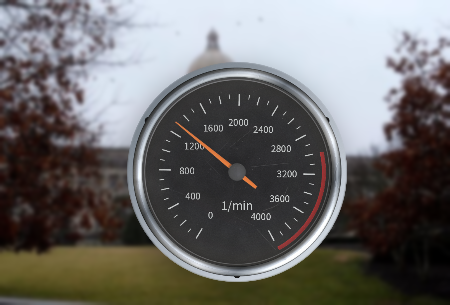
1300 (rpm)
